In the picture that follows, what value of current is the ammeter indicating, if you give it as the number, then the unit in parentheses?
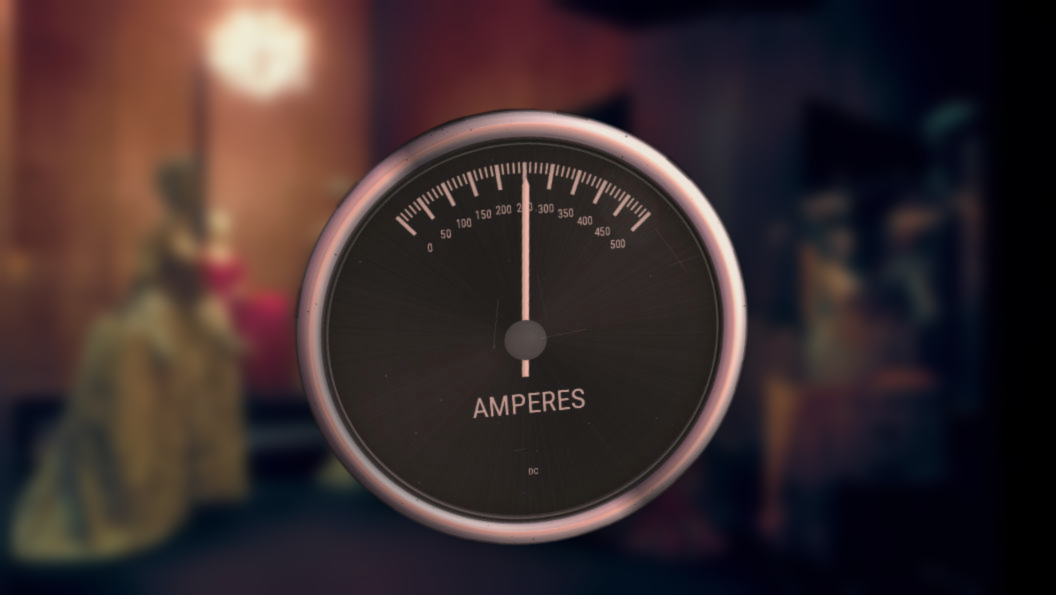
250 (A)
